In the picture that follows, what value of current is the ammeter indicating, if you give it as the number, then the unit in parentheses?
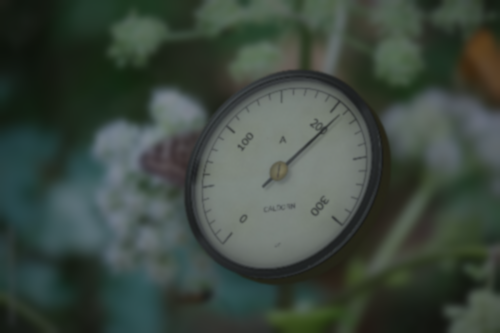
210 (A)
